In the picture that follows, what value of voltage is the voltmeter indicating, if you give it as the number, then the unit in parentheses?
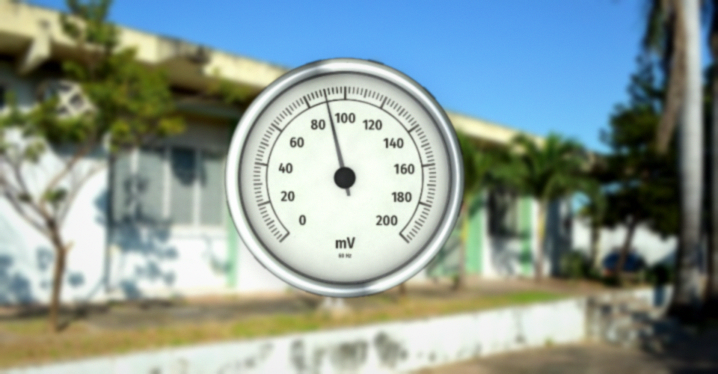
90 (mV)
